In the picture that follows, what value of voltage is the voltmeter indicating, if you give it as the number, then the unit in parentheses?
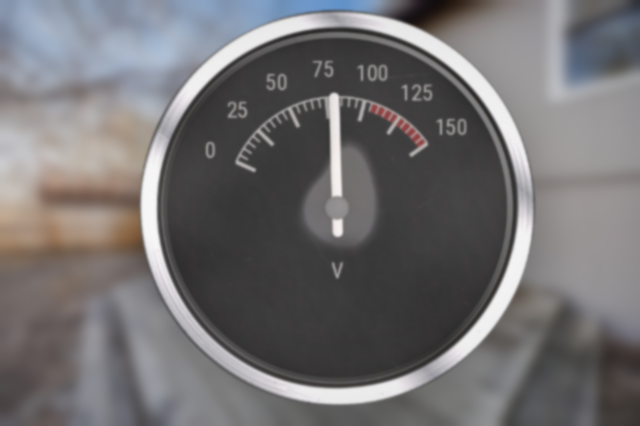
80 (V)
